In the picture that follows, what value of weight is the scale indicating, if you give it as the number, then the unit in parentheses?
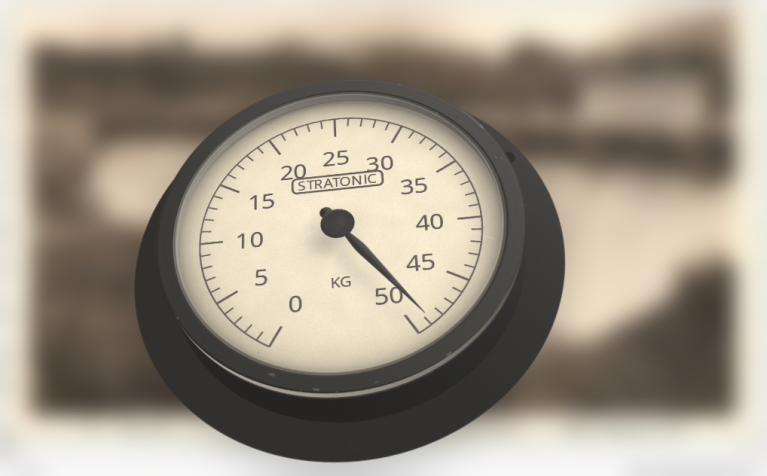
49 (kg)
